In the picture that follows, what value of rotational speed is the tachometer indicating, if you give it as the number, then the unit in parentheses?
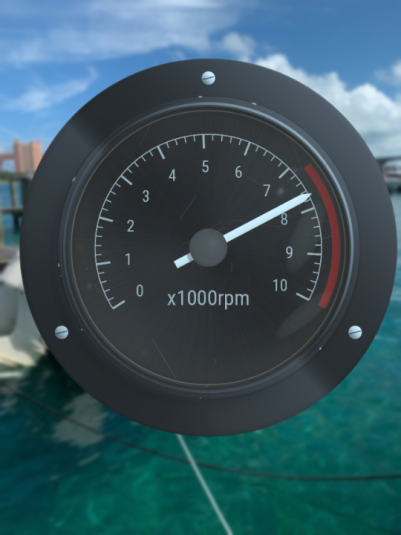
7700 (rpm)
